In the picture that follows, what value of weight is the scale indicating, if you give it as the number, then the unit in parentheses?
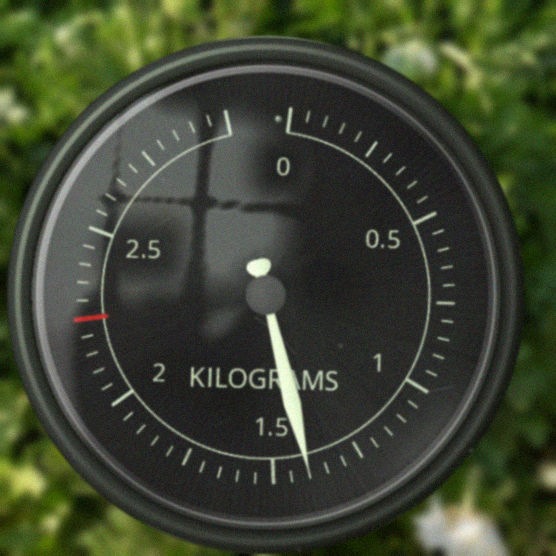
1.4 (kg)
